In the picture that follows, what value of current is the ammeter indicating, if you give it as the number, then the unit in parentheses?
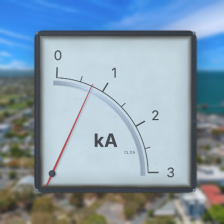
0.75 (kA)
